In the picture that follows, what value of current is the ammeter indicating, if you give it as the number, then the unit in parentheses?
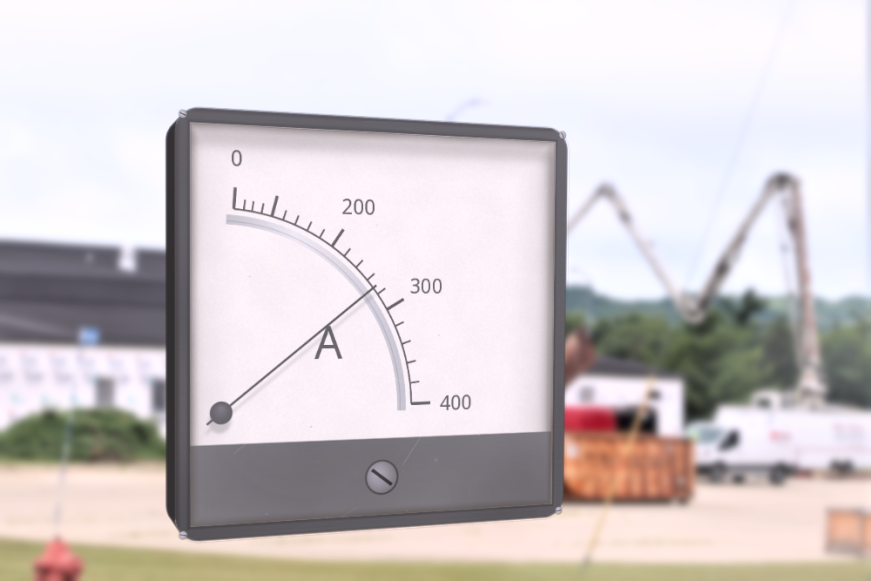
270 (A)
